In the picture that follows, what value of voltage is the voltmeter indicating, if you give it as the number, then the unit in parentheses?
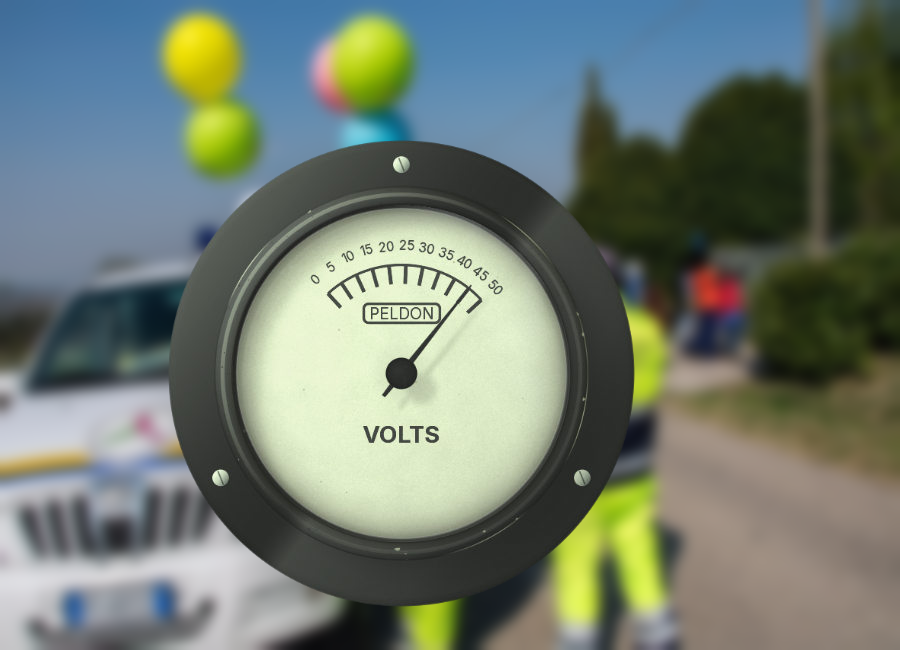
45 (V)
